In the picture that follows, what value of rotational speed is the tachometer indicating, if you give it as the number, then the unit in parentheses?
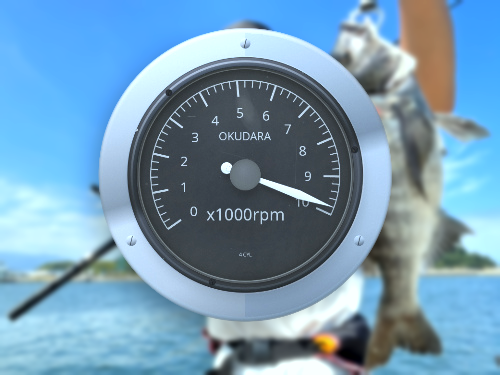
9800 (rpm)
